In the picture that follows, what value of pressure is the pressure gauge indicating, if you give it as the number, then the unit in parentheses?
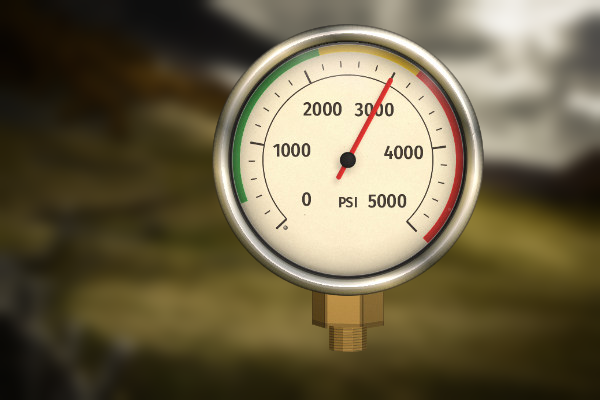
3000 (psi)
